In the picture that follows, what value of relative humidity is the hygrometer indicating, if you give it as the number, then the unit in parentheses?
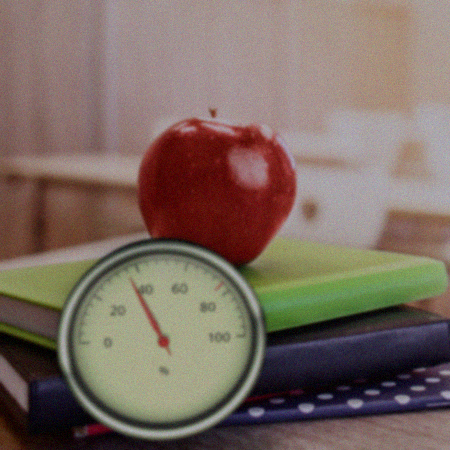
36 (%)
